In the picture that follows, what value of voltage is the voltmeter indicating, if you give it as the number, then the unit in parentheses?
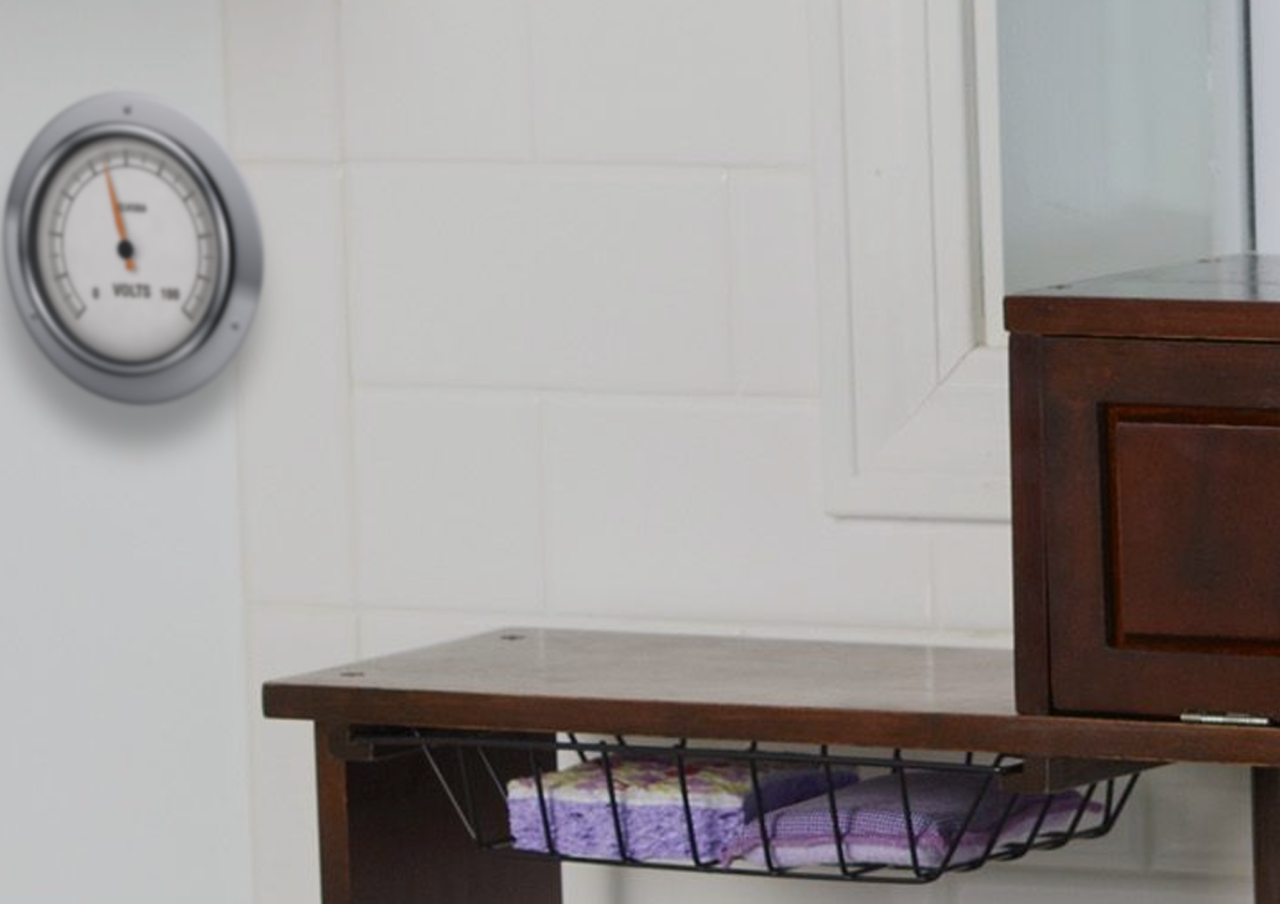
45 (V)
